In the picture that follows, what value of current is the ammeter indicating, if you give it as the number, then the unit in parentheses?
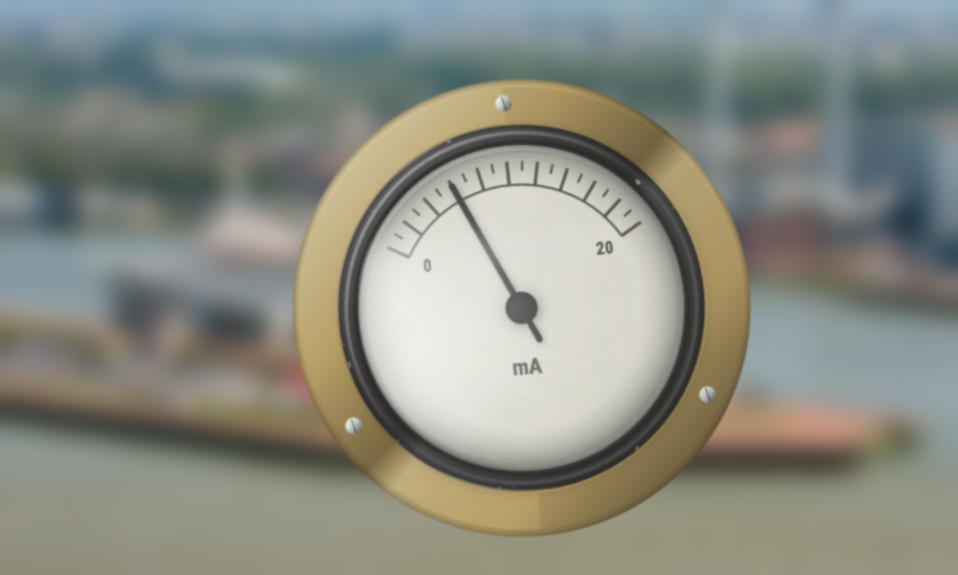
6 (mA)
